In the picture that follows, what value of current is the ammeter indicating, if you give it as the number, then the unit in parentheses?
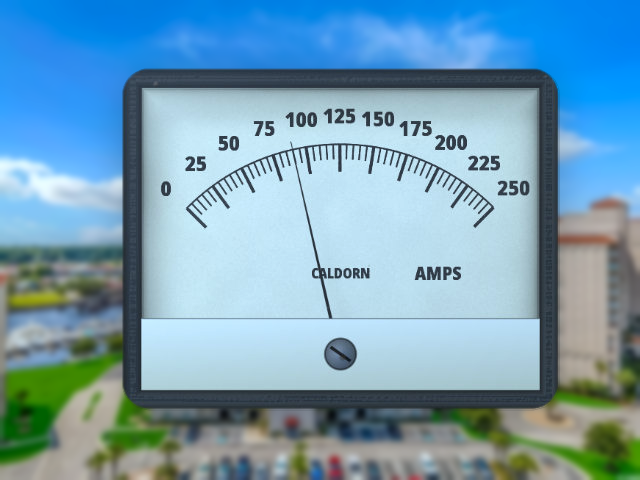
90 (A)
